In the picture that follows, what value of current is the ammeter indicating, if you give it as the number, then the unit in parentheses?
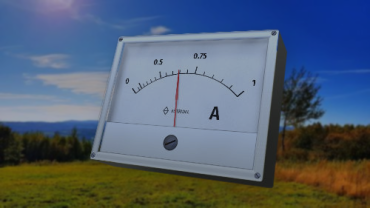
0.65 (A)
